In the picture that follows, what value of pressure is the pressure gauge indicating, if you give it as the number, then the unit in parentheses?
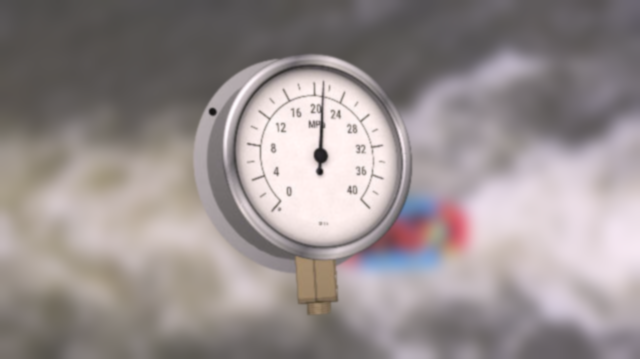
21 (MPa)
